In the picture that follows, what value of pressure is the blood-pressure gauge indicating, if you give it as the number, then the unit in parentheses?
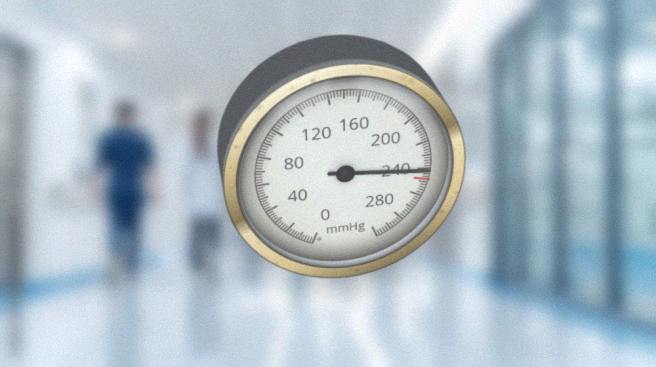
240 (mmHg)
